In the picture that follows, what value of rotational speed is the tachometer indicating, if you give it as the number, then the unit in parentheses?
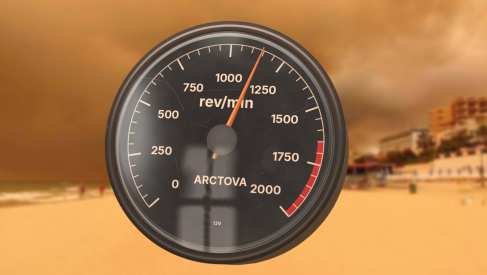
1150 (rpm)
